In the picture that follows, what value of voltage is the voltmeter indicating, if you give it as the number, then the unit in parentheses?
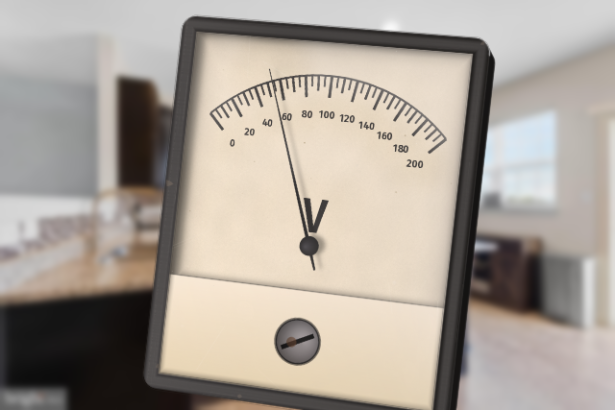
55 (V)
